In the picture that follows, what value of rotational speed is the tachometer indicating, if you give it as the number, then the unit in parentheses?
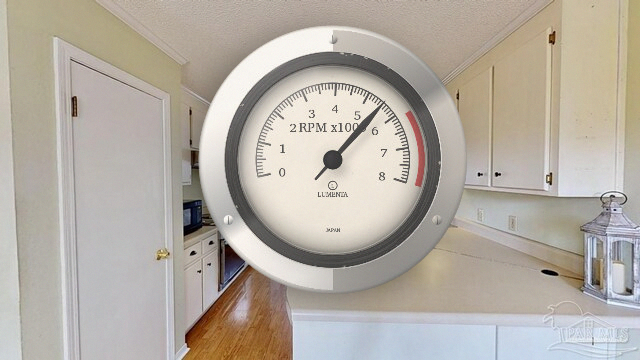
5500 (rpm)
